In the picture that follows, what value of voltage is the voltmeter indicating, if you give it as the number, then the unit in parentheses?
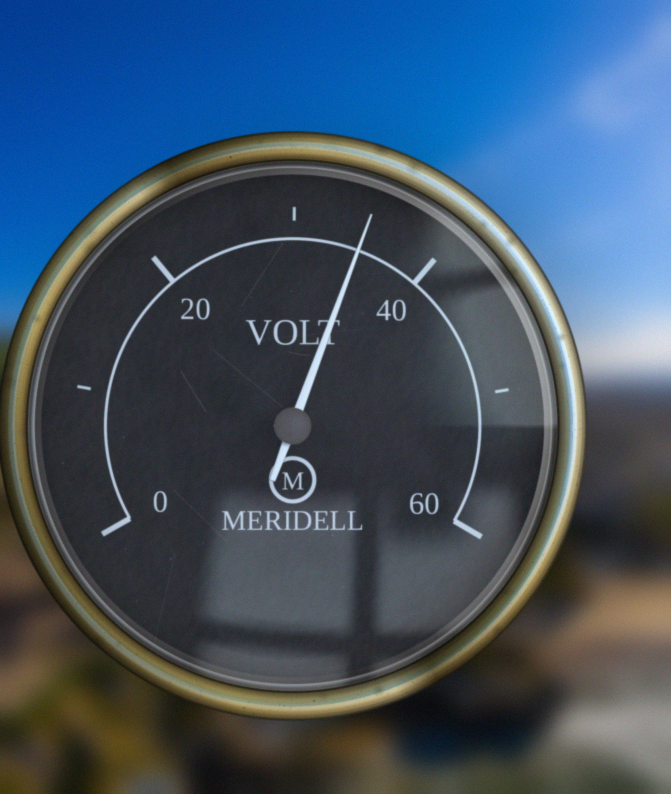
35 (V)
